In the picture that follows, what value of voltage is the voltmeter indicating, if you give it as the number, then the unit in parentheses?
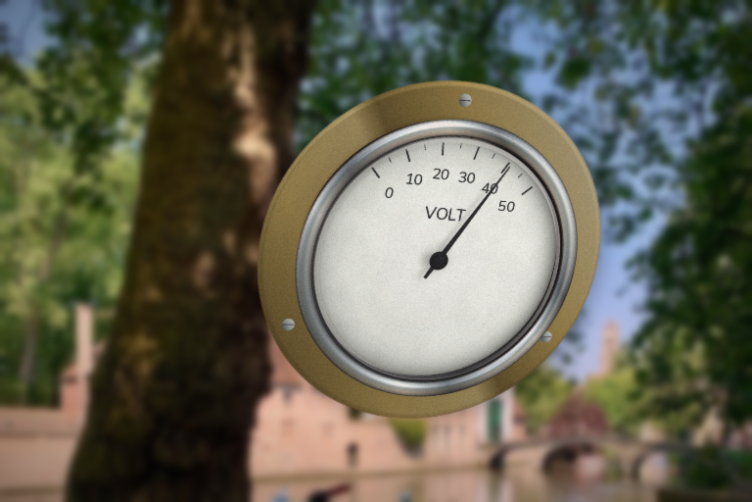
40 (V)
